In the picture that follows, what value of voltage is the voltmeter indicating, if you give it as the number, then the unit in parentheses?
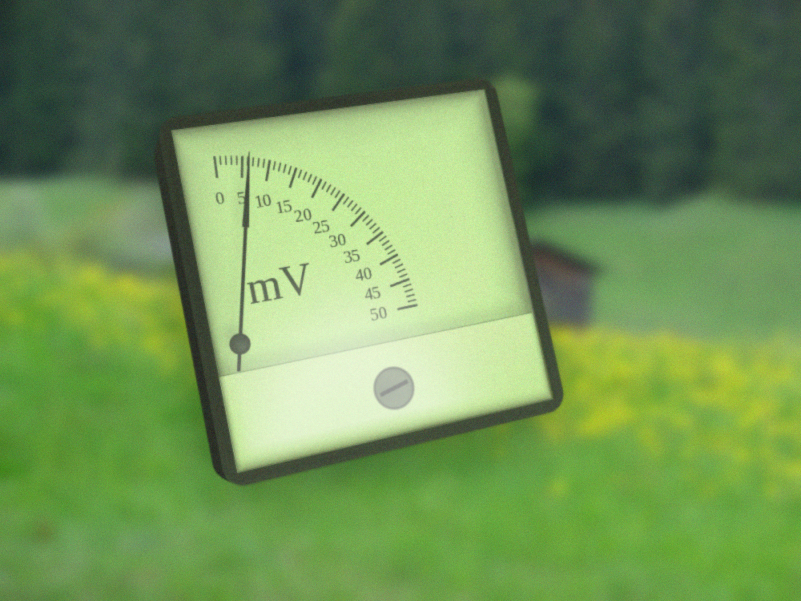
6 (mV)
